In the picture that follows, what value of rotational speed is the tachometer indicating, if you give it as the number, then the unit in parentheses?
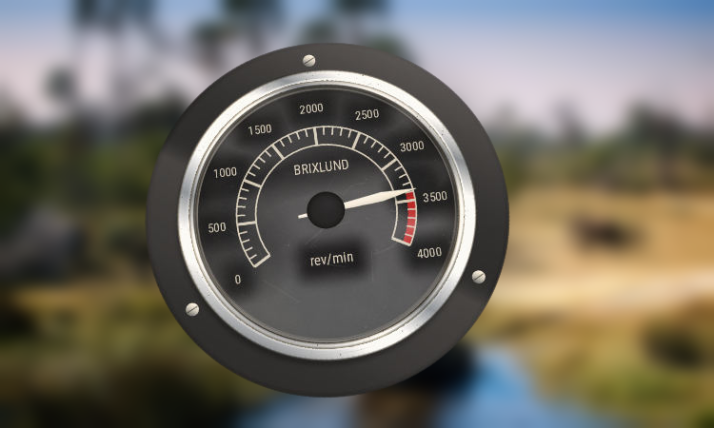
3400 (rpm)
